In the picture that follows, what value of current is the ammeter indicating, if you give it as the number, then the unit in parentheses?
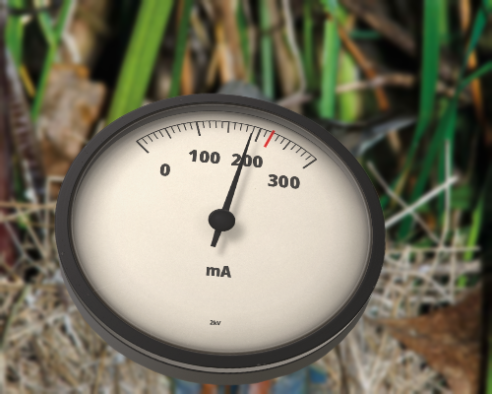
190 (mA)
